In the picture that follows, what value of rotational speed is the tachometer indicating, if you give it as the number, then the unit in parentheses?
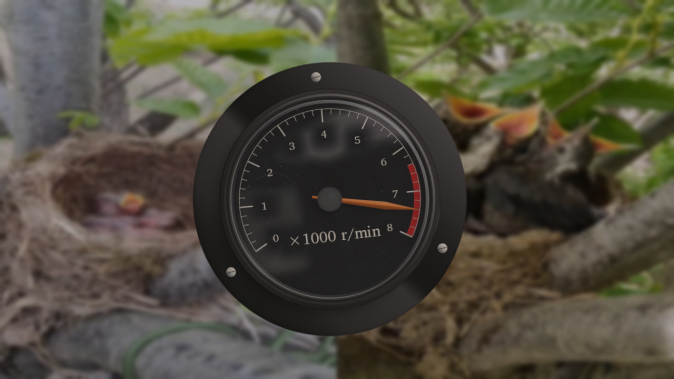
7400 (rpm)
